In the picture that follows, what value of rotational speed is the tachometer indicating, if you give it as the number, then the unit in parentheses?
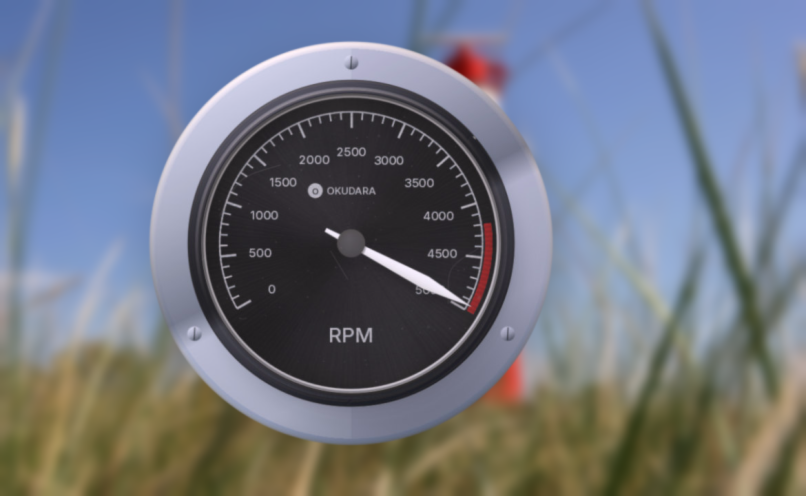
4950 (rpm)
